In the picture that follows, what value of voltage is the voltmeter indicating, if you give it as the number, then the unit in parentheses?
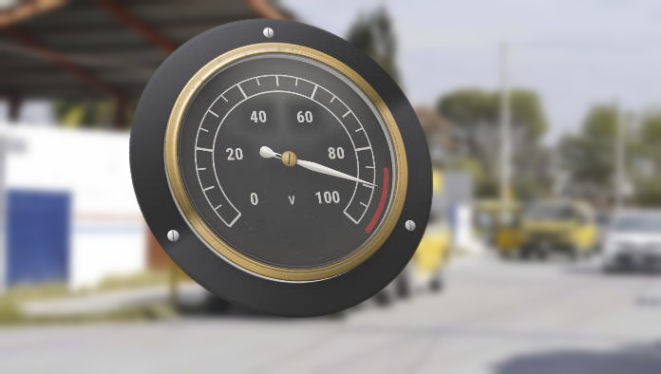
90 (V)
